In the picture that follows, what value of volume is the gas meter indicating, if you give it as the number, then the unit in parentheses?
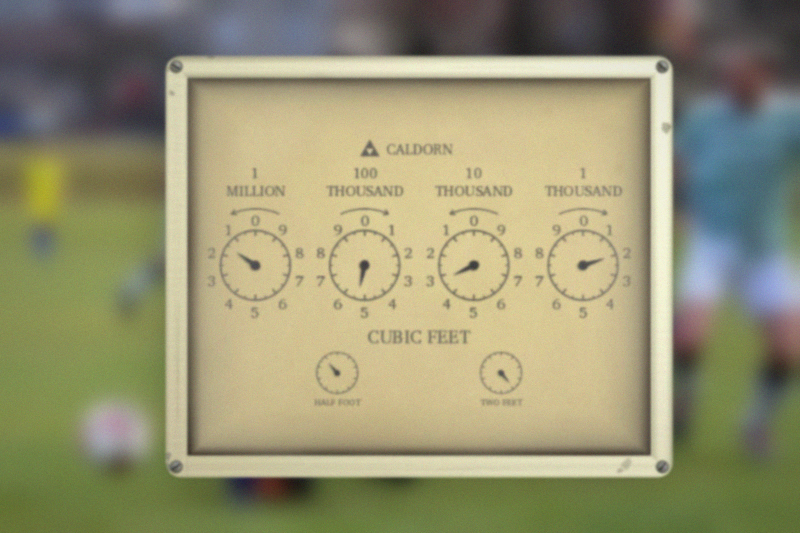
153200 (ft³)
